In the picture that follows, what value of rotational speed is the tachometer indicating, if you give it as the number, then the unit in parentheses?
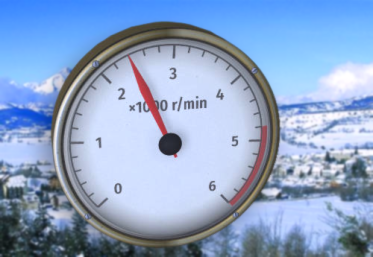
2400 (rpm)
